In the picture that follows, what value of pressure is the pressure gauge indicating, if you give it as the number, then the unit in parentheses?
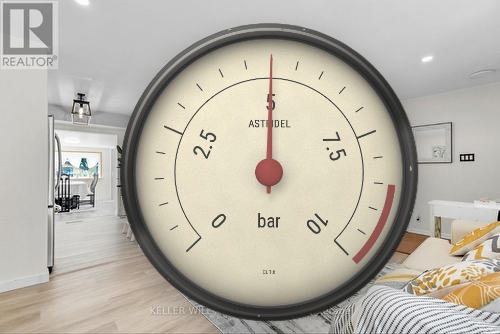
5 (bar)
